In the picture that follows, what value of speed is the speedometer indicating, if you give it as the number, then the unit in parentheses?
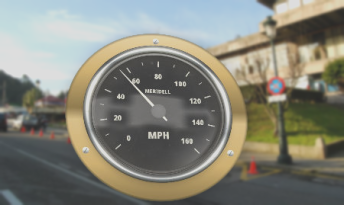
55 (mph)
